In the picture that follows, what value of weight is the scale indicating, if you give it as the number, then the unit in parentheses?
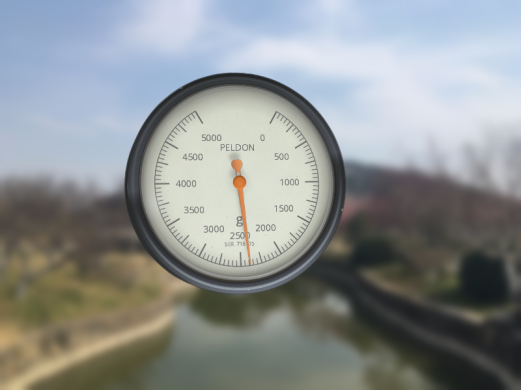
2400 (g)
